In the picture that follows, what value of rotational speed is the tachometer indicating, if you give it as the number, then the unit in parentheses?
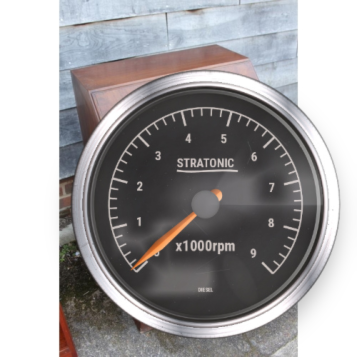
100 (rpm)
